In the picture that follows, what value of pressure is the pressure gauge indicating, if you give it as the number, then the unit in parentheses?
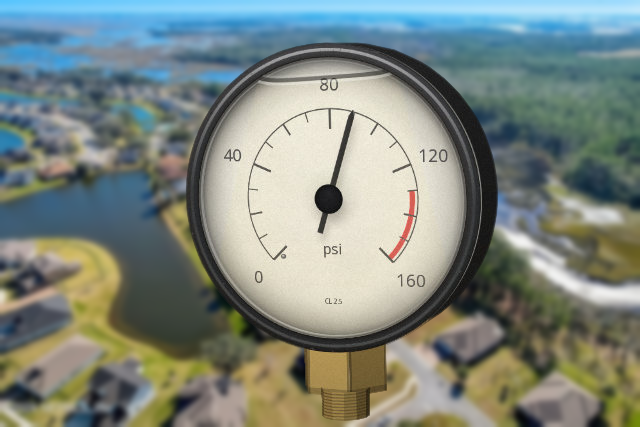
90 (psi)
